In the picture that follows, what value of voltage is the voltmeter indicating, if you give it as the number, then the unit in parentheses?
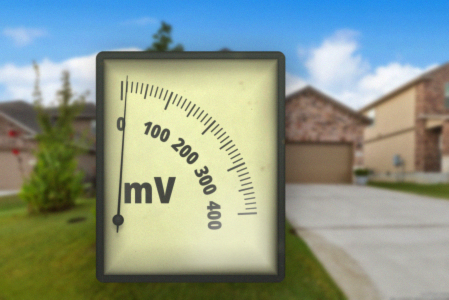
10 (mV)
